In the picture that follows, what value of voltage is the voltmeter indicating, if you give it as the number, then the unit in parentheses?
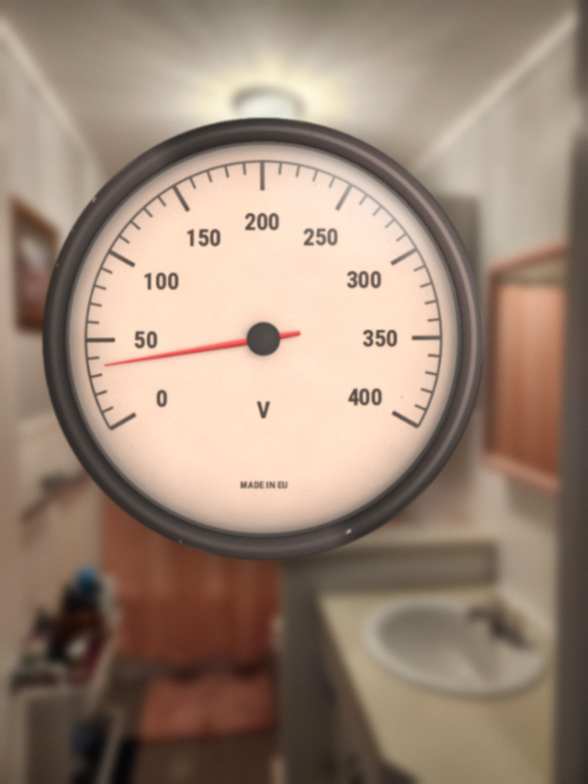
35 (V)
